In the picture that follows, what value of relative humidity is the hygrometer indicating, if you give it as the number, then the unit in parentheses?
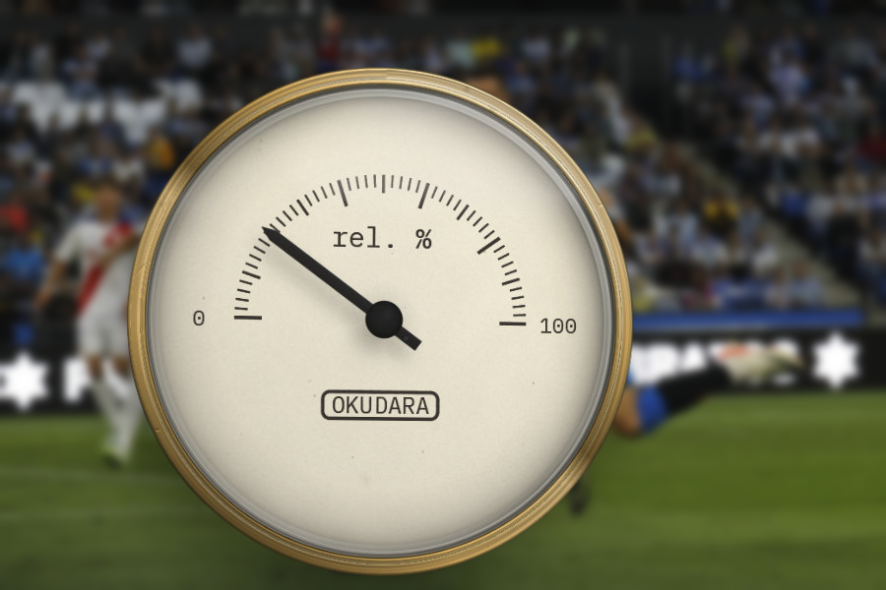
20 (%)
